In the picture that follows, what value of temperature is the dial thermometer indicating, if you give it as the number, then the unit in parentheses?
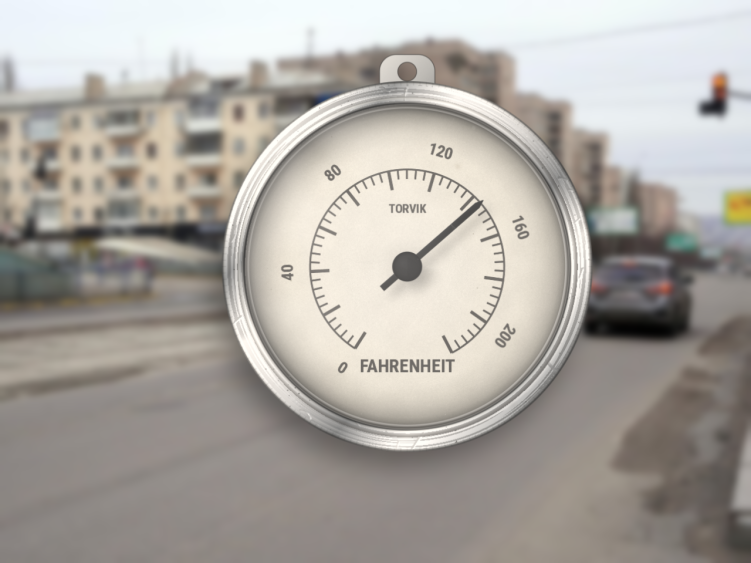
144 (°F)
